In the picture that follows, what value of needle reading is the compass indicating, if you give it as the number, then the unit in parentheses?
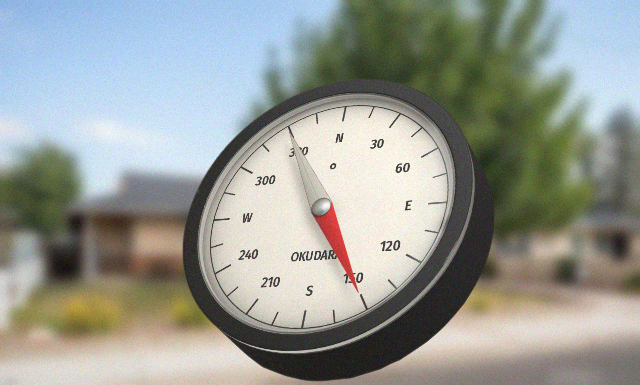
150 (°)
